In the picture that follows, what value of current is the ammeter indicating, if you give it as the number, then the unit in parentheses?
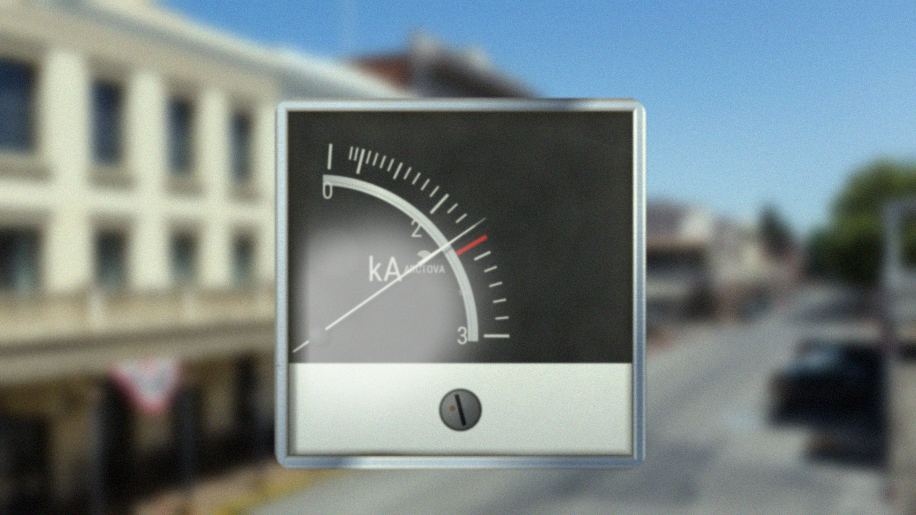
2.3 (kA)
